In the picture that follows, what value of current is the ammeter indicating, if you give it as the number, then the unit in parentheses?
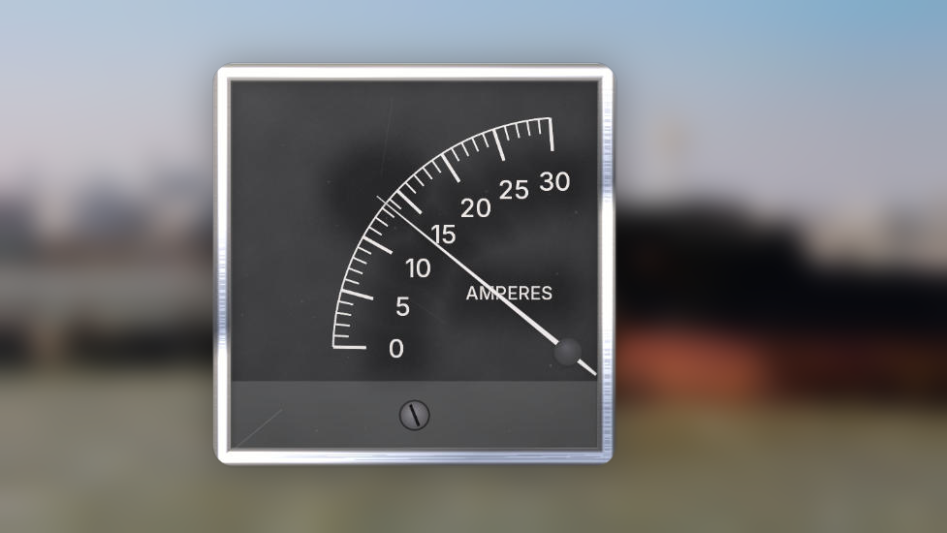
13.5 (A)
